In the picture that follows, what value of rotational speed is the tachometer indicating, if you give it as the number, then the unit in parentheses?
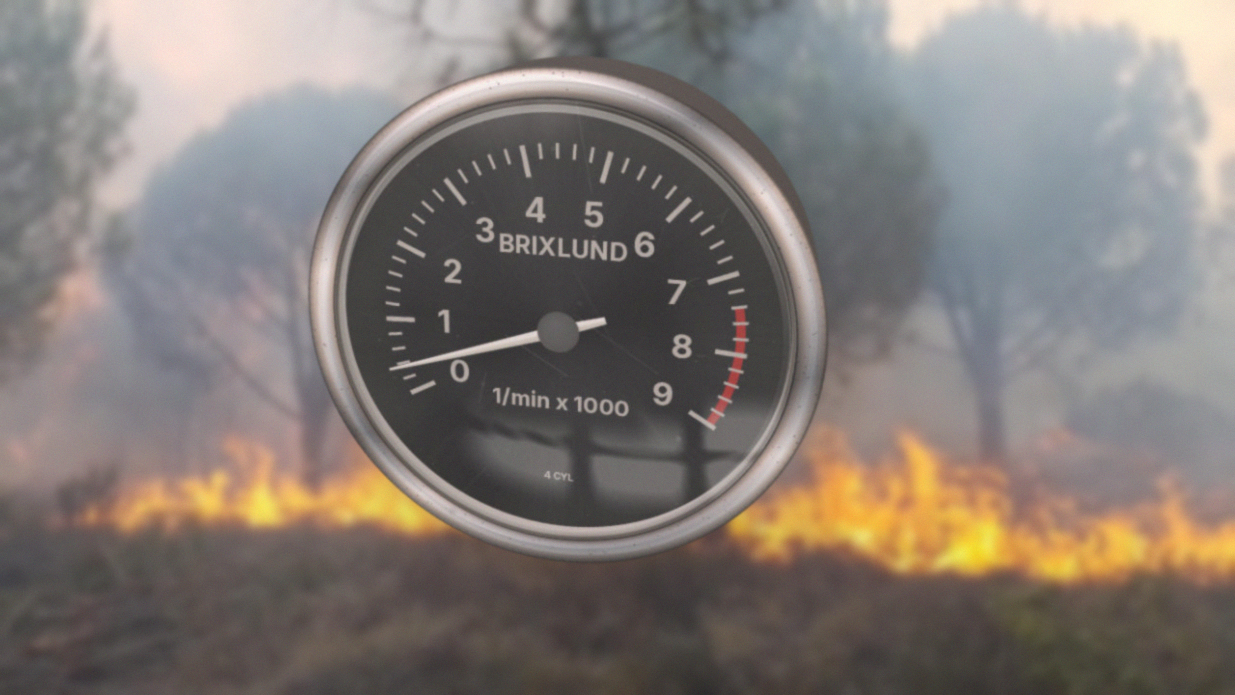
400 (rpm)
